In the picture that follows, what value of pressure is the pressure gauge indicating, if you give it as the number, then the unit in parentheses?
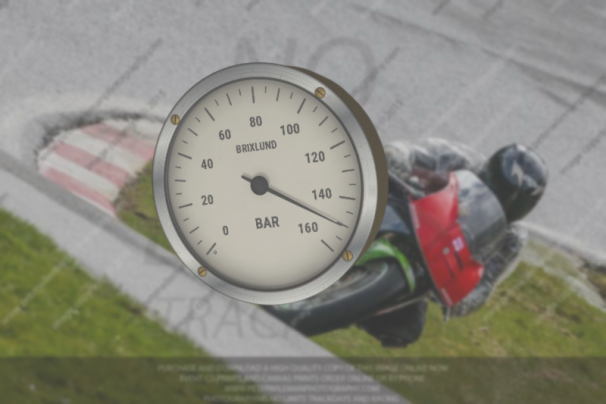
150 (bar)
